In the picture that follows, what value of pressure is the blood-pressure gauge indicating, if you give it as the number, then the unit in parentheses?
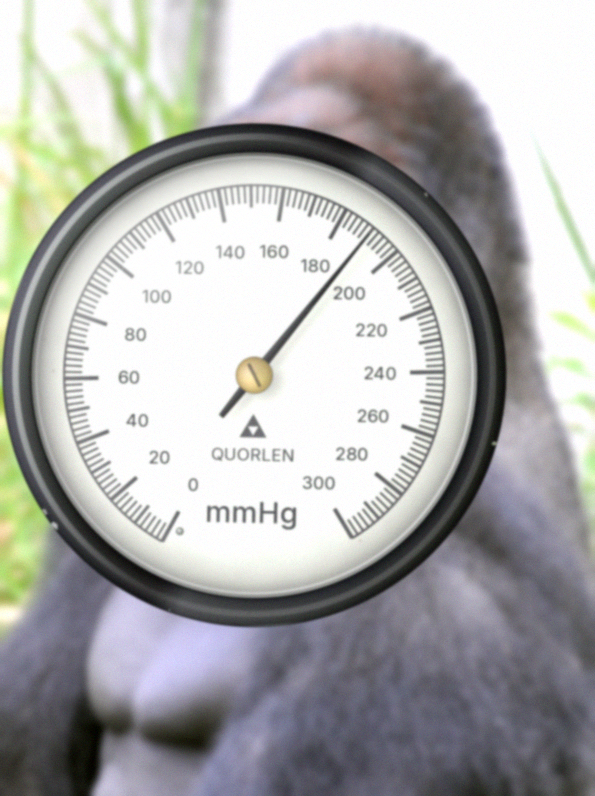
190 (mmHg)
